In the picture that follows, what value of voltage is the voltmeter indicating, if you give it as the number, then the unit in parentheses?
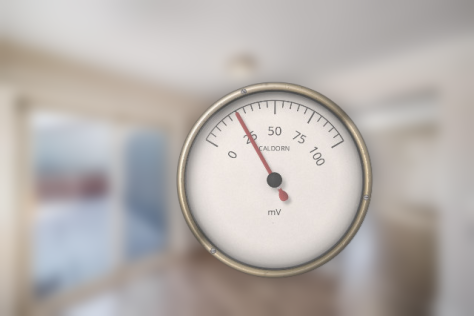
25 (mV)
